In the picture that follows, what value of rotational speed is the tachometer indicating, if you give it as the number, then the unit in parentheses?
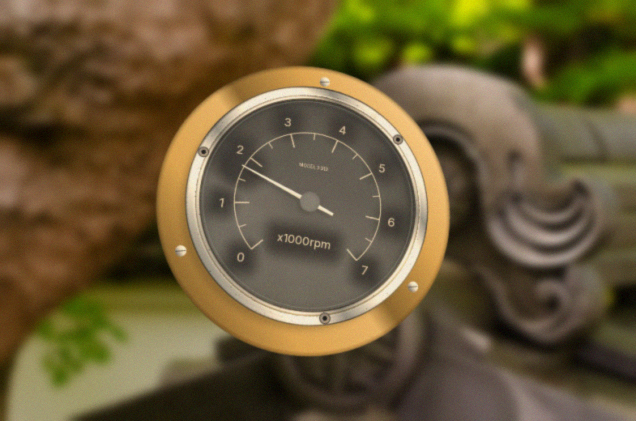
1750 (rpm)
